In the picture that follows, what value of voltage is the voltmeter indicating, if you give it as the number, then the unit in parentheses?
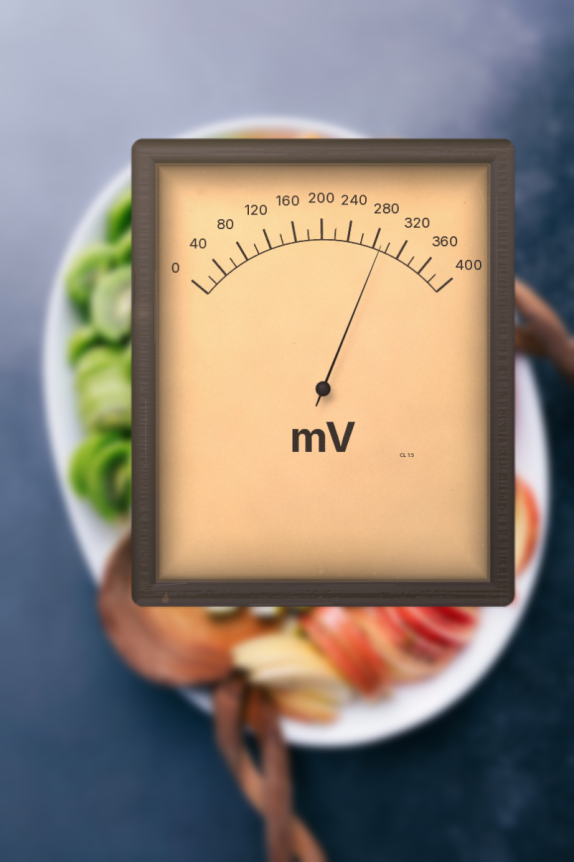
290 (mV)
